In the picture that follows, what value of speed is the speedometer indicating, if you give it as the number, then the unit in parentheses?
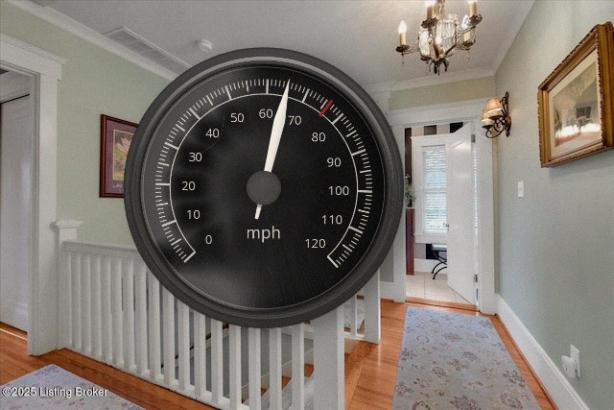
65 (mph)
